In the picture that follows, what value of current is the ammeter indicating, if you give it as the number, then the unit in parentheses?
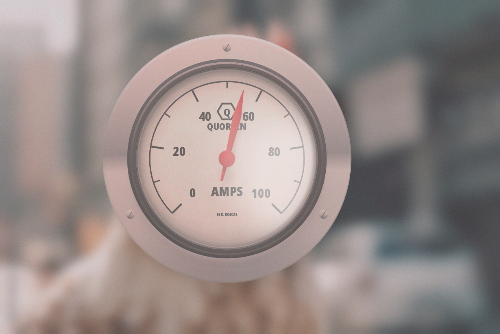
55 (A)
